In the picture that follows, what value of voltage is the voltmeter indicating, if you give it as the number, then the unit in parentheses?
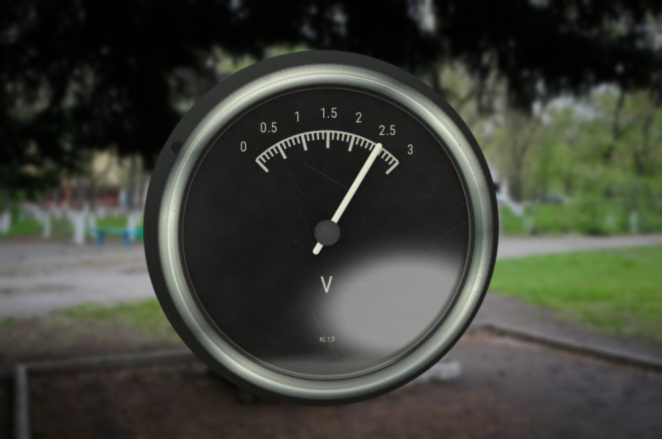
2.5 (V)
